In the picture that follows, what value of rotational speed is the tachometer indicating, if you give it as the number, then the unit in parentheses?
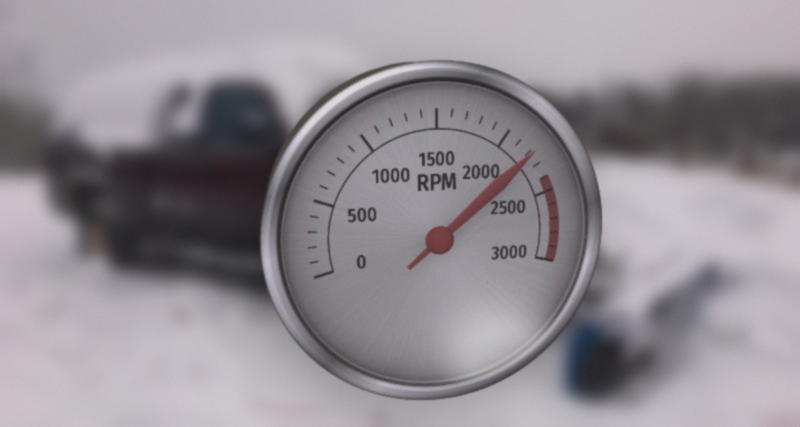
2200 (rpm)
